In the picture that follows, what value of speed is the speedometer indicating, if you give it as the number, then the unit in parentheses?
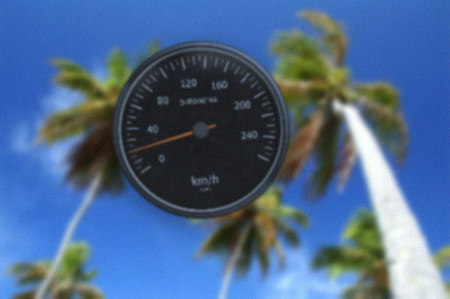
20 (km/h)
